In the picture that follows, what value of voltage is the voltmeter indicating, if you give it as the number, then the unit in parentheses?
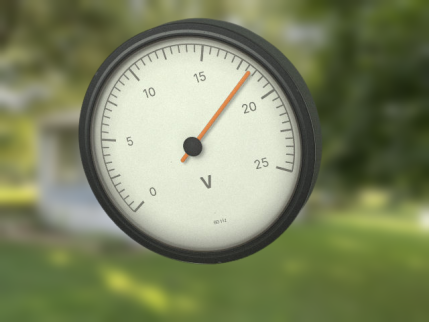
18.25 (V)
